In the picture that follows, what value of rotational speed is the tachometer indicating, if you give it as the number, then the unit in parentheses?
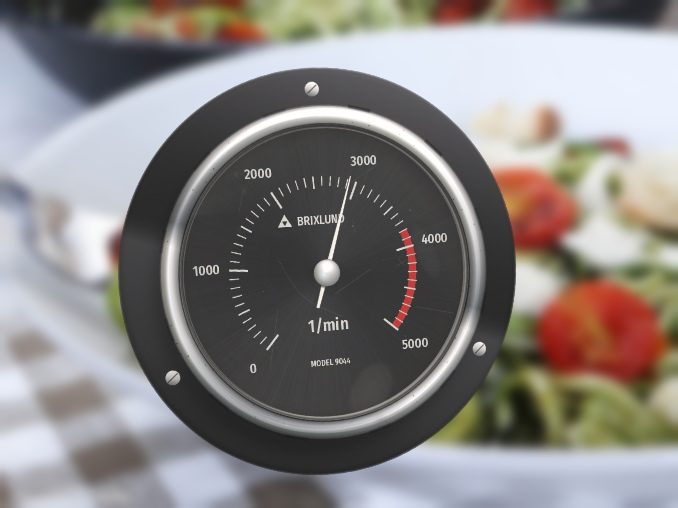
2900 (rpm)
